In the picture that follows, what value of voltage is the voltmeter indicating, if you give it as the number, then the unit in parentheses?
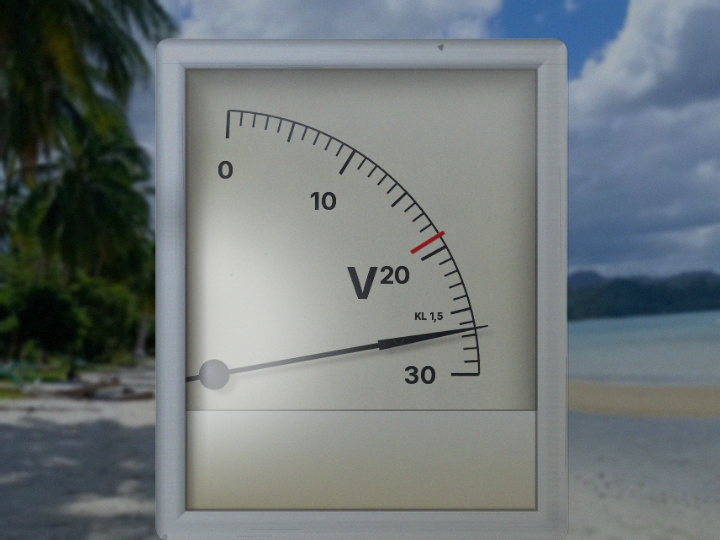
26.5 (V)
